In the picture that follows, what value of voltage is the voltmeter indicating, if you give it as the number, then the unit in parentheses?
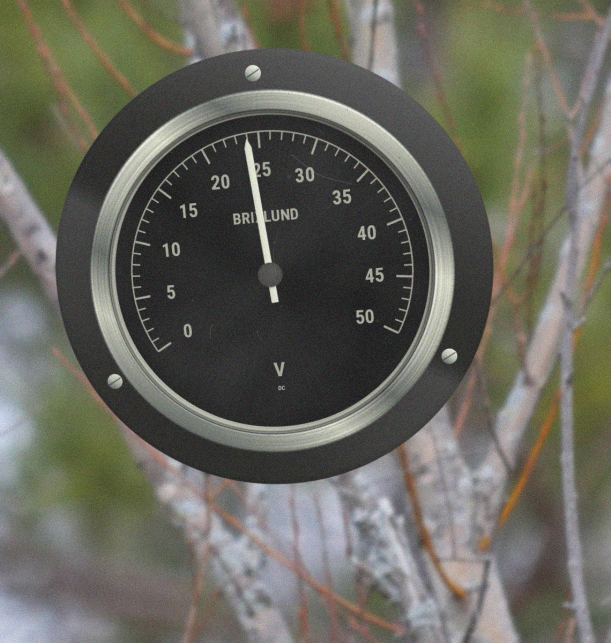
24 (V)
